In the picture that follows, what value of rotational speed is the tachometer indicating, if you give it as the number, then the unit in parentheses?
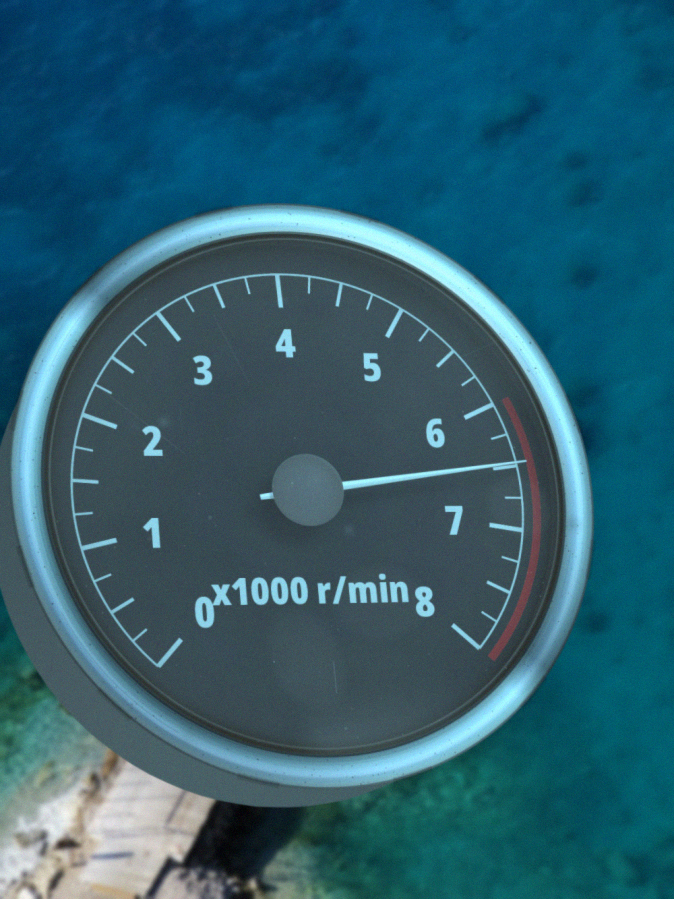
6500 (rpm)
